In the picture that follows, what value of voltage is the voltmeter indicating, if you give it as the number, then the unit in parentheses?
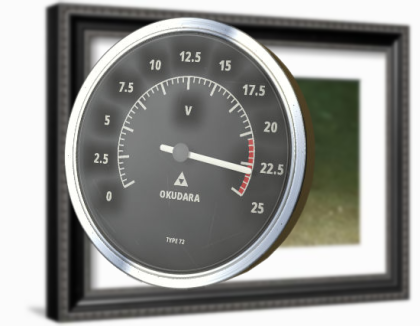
23 (V)
